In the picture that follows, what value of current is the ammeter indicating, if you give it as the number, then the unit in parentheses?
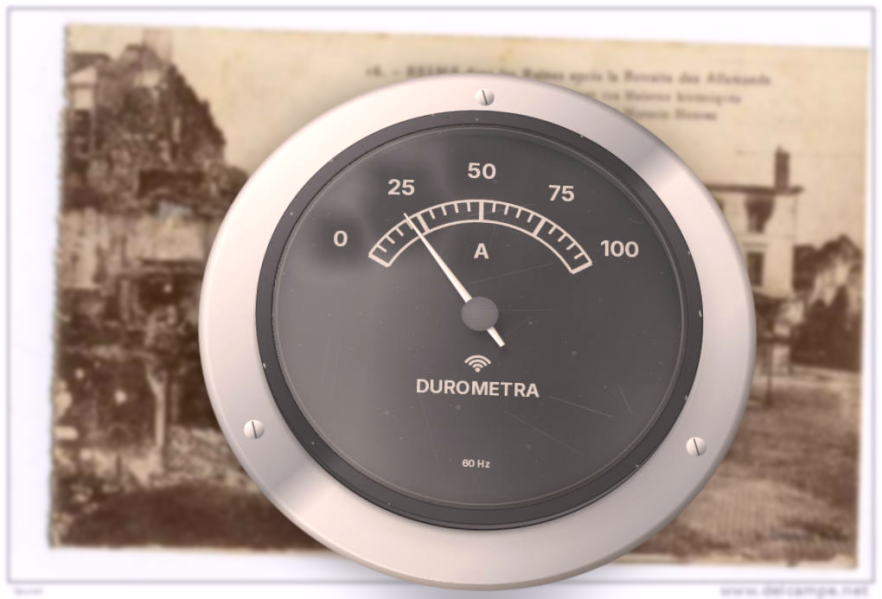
20 (A)
